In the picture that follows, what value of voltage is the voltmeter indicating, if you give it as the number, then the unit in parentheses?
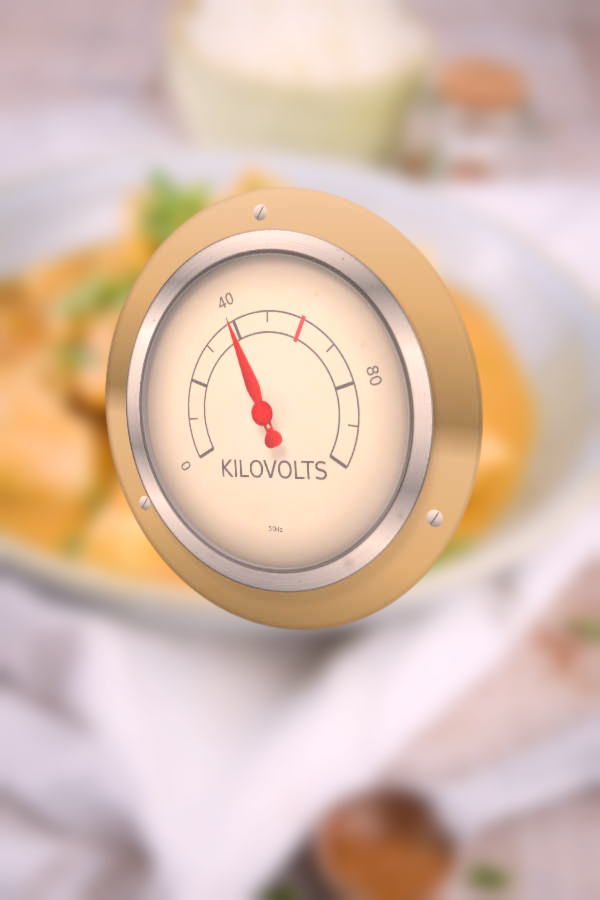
40 (kV)
